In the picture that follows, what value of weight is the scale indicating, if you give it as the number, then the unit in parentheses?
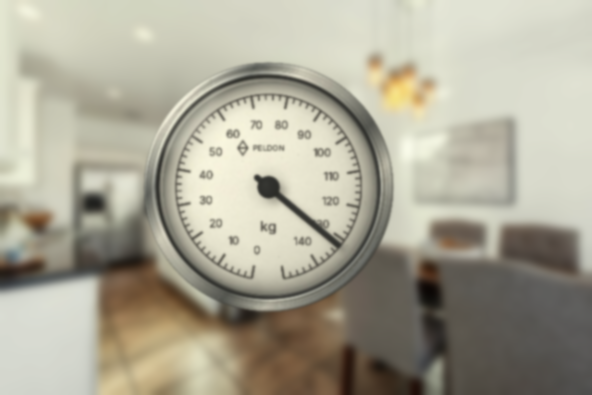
132 (kg)
